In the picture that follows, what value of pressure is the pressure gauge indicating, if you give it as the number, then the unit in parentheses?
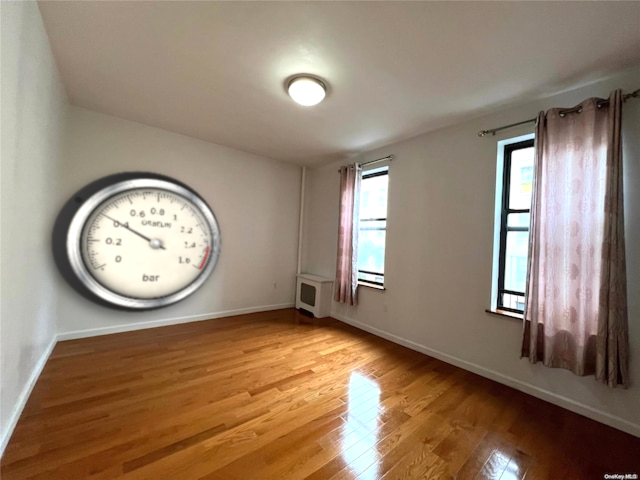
0.4 (bar)
